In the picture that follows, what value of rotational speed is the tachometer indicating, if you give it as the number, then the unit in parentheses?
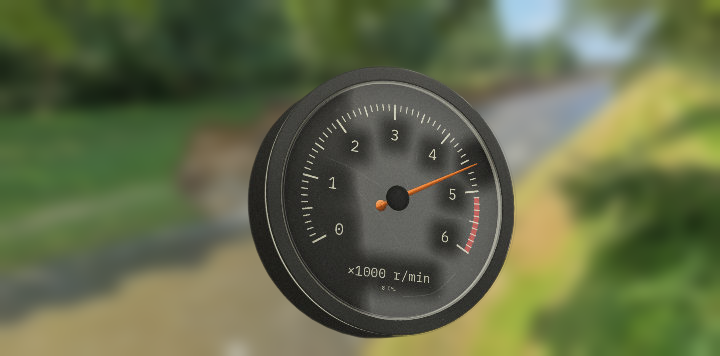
4600 (rpm)
